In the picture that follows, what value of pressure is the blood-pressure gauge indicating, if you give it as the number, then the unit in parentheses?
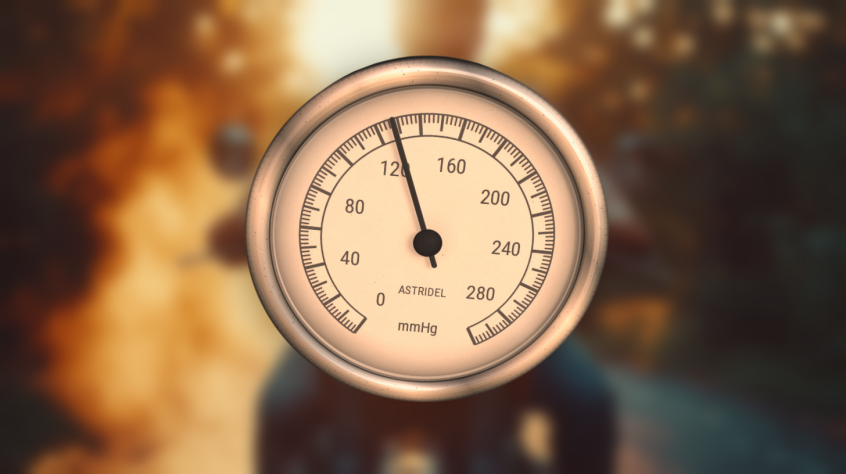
128 (mmHg)
